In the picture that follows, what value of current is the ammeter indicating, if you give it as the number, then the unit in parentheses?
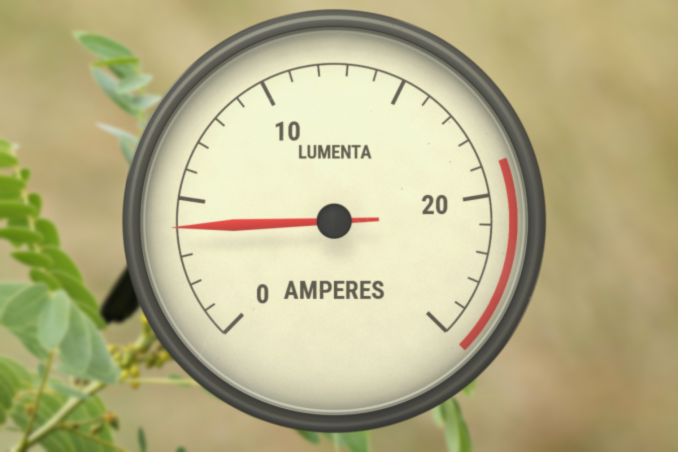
4 (A)
